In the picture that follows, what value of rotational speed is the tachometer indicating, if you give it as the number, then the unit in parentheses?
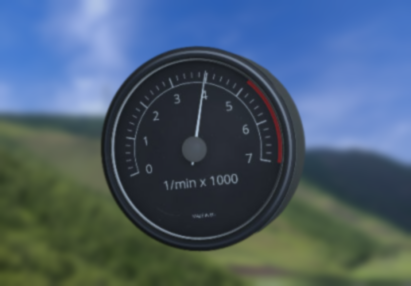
4000 (rpm)
